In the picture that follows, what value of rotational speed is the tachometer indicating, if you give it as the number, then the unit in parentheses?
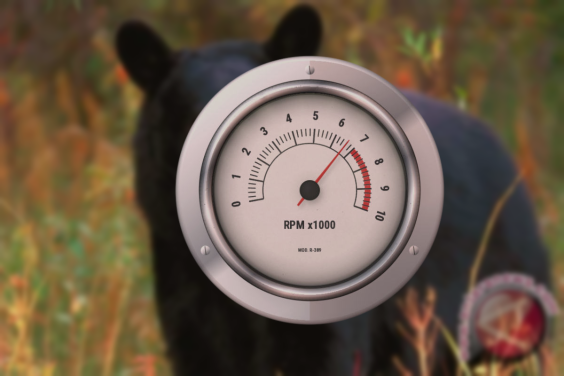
6600 (rpm)
